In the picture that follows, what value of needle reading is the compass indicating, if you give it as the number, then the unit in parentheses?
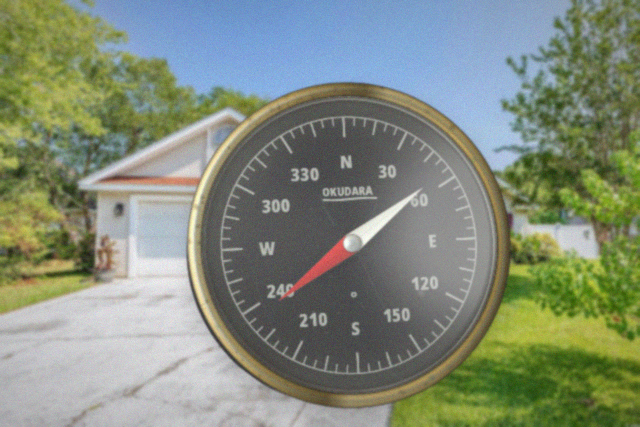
235 (°)
